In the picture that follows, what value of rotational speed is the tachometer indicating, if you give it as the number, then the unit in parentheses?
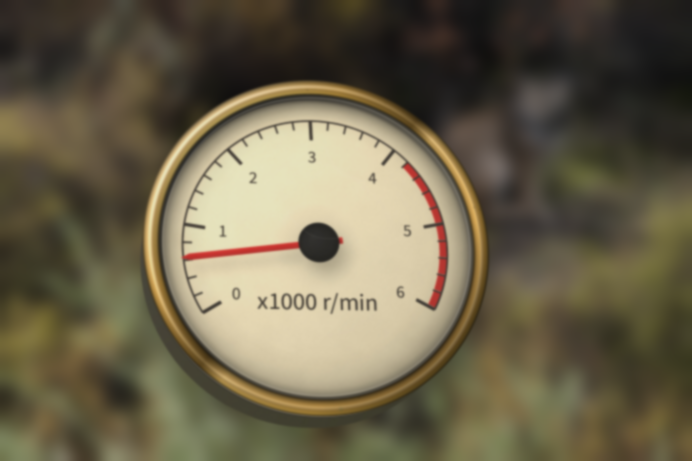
600 (rpm)
